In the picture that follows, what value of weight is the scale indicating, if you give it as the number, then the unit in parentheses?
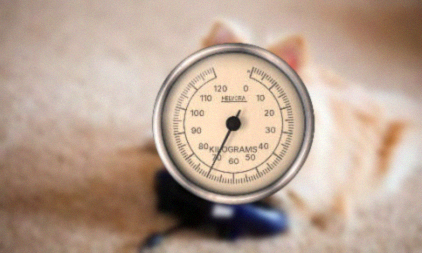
70 (kg)
